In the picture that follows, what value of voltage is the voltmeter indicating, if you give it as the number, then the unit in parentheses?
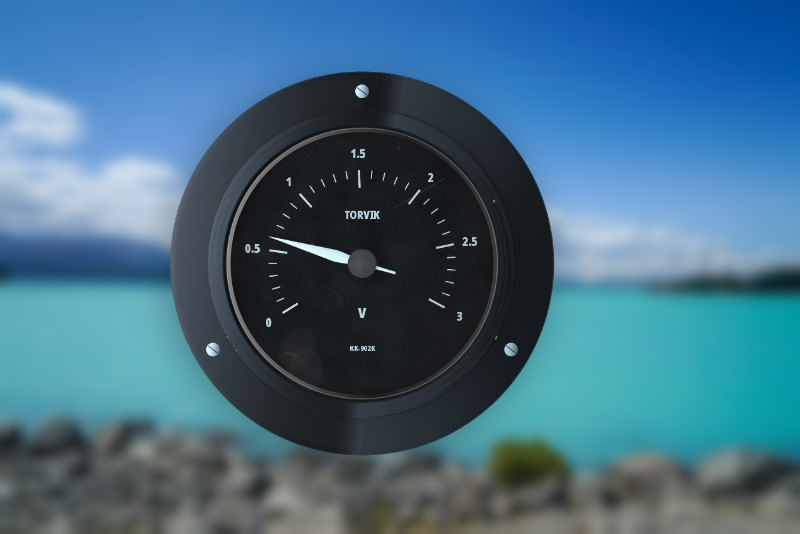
0.6 (V)
